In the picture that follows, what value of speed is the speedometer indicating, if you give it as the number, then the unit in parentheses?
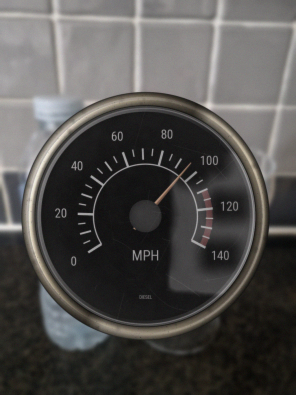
95 (mph)
